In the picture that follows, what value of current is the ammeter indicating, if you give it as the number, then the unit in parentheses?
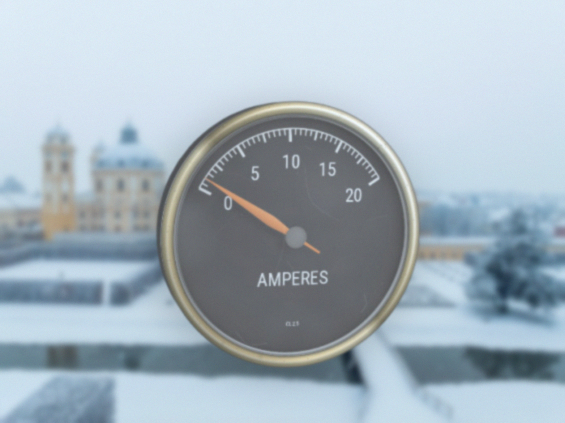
1 (A)
